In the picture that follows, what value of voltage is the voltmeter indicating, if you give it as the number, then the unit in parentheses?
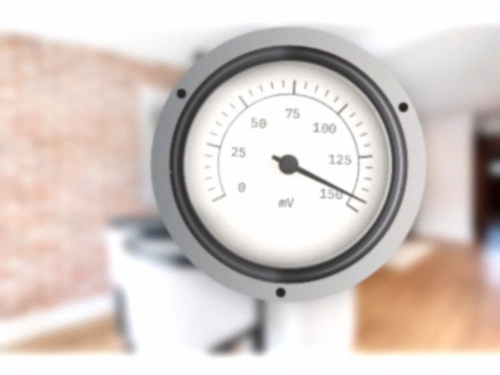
145 (mV)
